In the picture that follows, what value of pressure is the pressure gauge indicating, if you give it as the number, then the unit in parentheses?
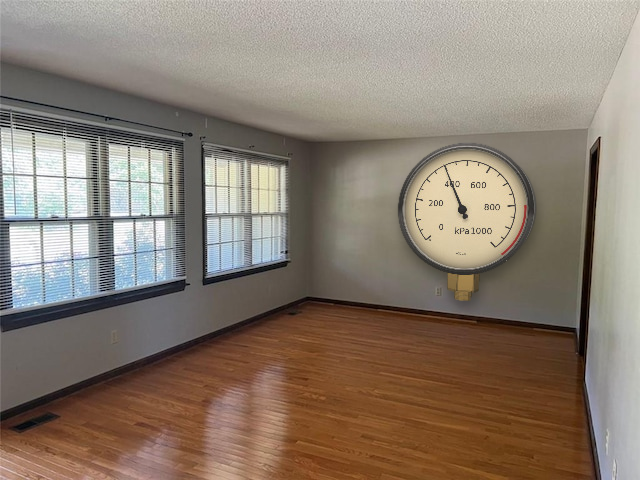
400 (kPa)
